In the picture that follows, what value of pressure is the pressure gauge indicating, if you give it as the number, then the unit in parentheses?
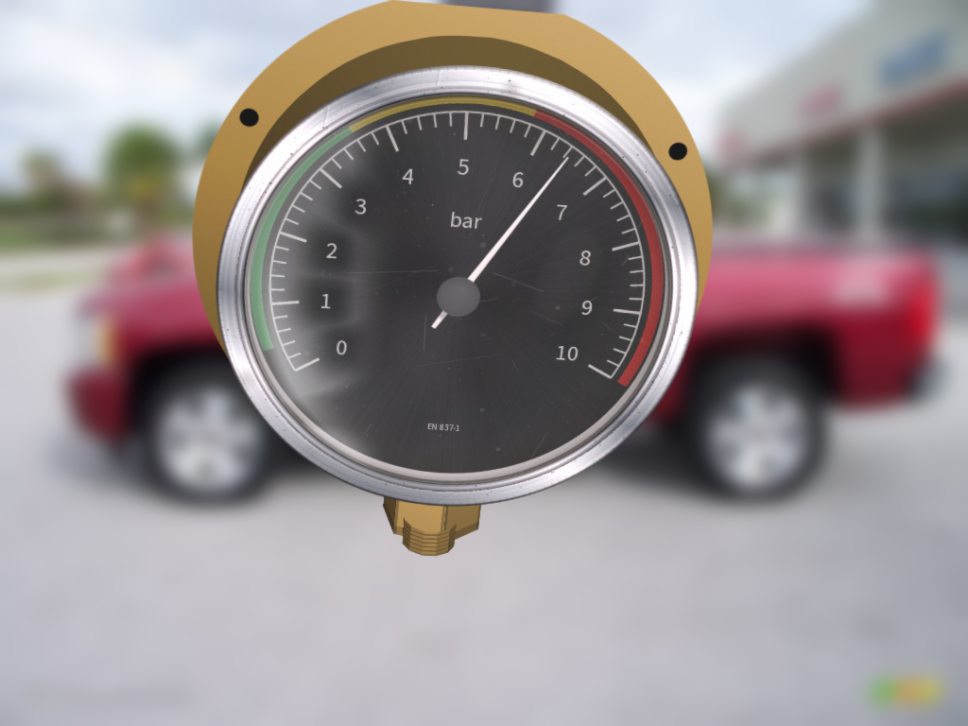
6.4 (bar)
